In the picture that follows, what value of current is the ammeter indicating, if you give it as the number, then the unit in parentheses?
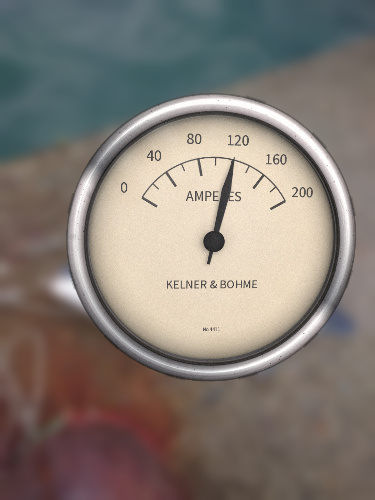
120 (A)
